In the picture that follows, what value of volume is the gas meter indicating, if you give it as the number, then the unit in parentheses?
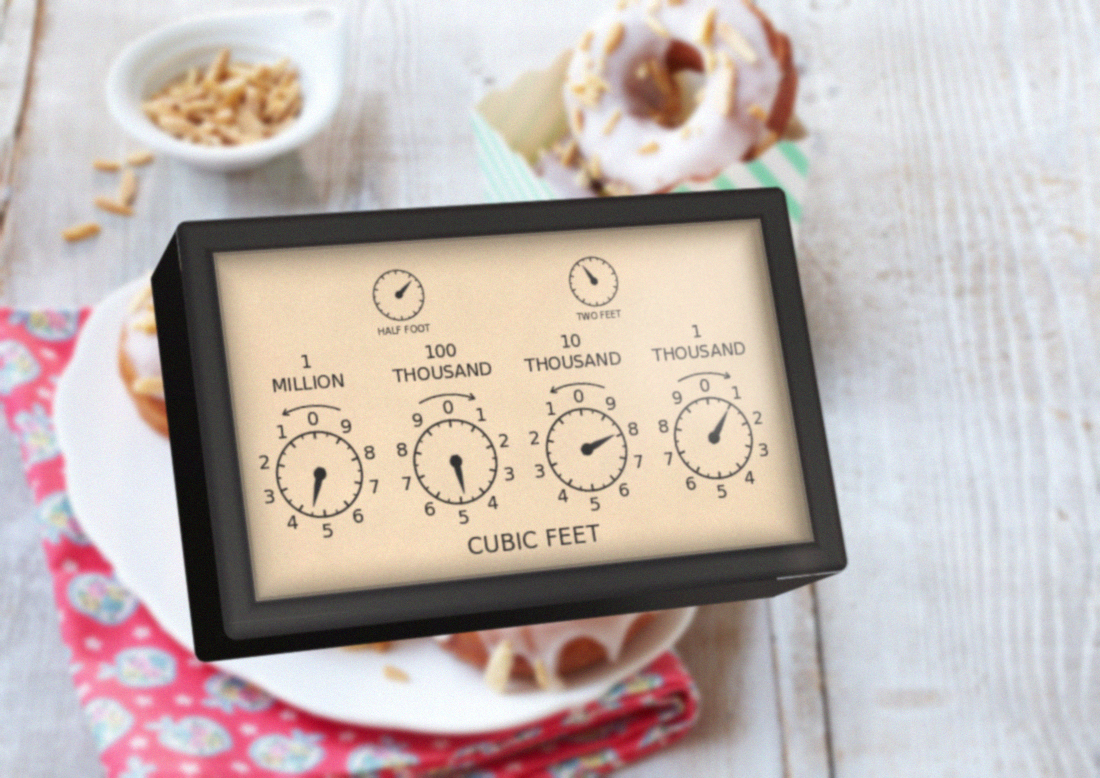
448100 (ft³)
